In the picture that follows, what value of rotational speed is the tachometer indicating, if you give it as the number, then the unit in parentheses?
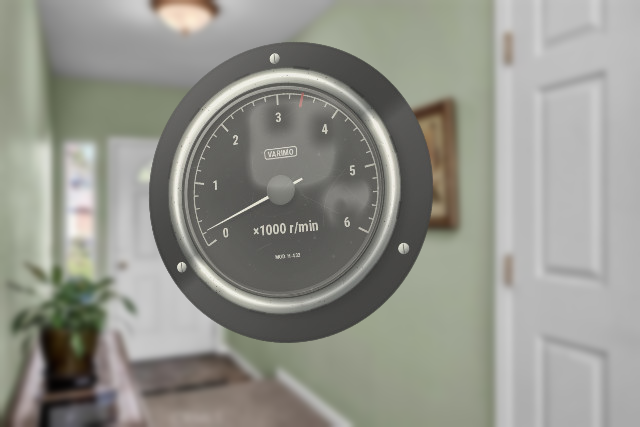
200 (rpm)
